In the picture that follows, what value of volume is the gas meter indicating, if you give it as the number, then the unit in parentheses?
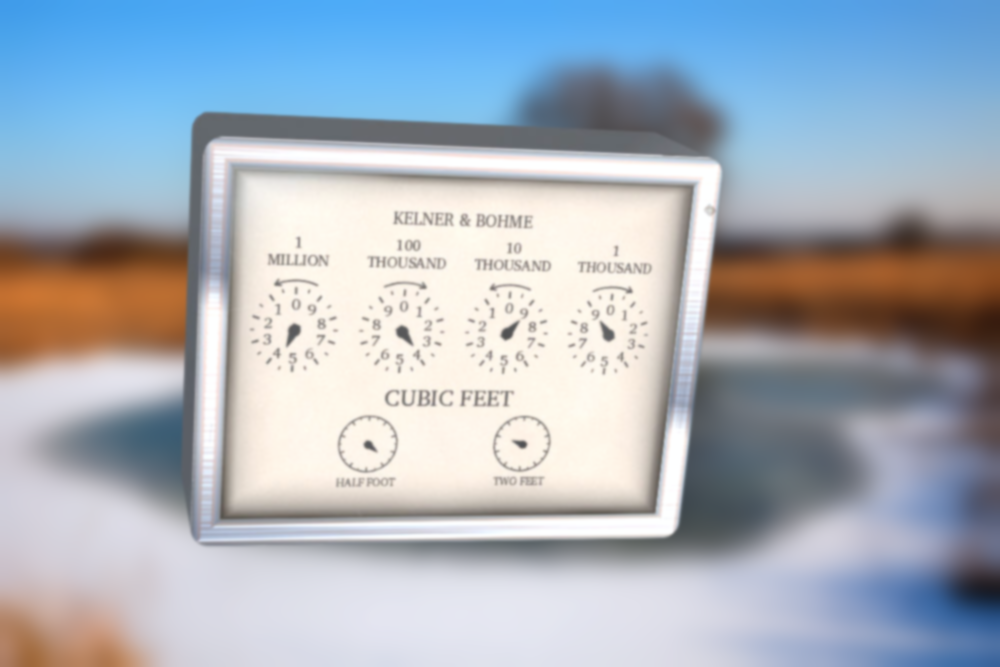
438900 (ft³)
